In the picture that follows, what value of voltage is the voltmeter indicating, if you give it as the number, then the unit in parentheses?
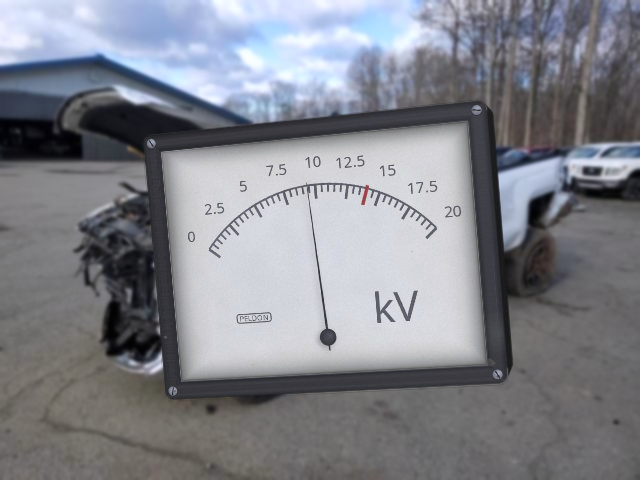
9.5 (kV)
